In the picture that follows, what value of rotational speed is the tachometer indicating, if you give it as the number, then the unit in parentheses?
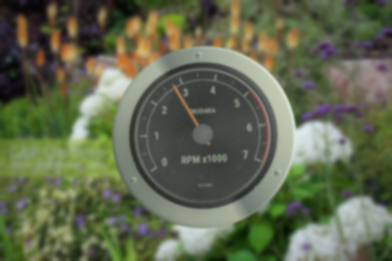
2750 (rpm)
